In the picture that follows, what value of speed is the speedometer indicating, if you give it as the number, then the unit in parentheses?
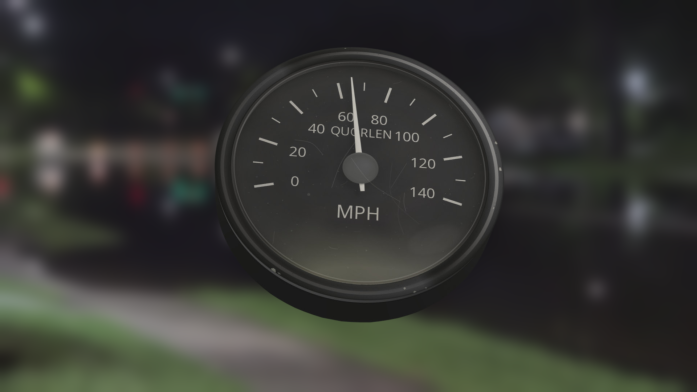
65 (mph)
